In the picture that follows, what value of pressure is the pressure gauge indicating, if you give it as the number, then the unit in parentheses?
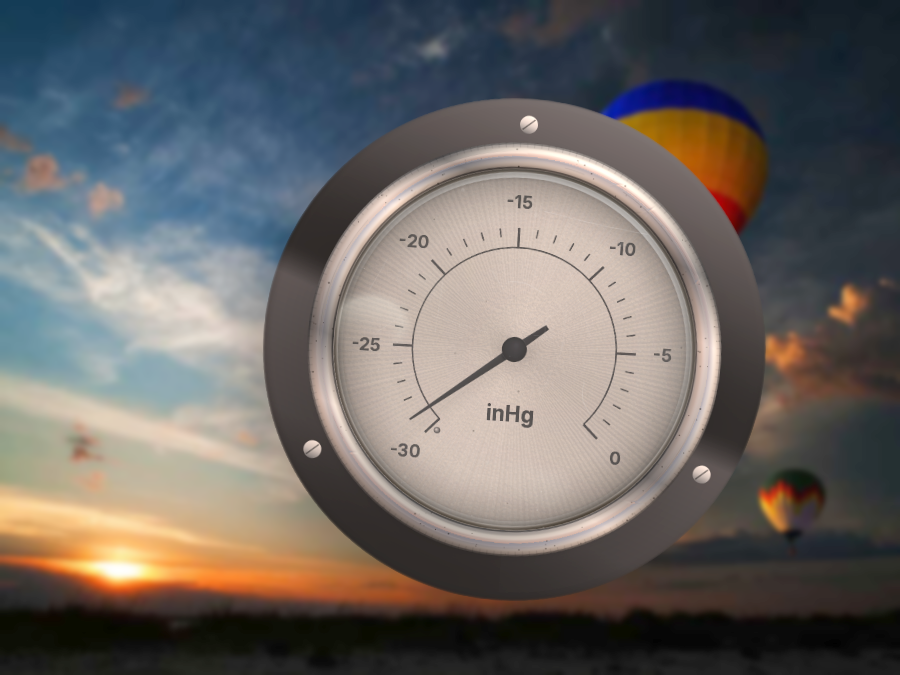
-29 (inHg)
